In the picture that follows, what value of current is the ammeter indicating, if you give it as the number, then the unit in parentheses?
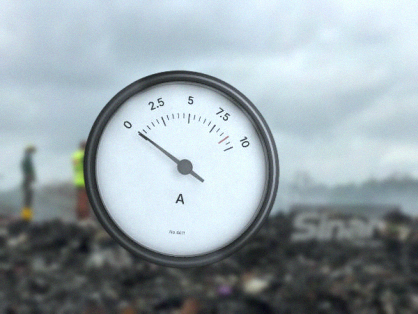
0 (A)
